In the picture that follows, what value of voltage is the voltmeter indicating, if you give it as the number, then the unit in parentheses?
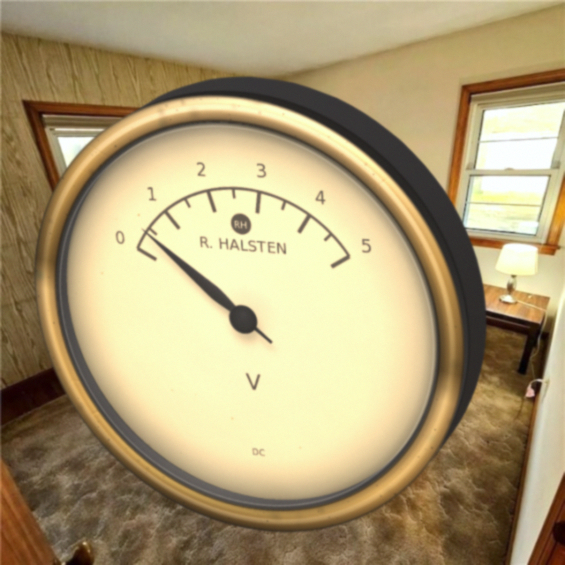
0.5 (V)
